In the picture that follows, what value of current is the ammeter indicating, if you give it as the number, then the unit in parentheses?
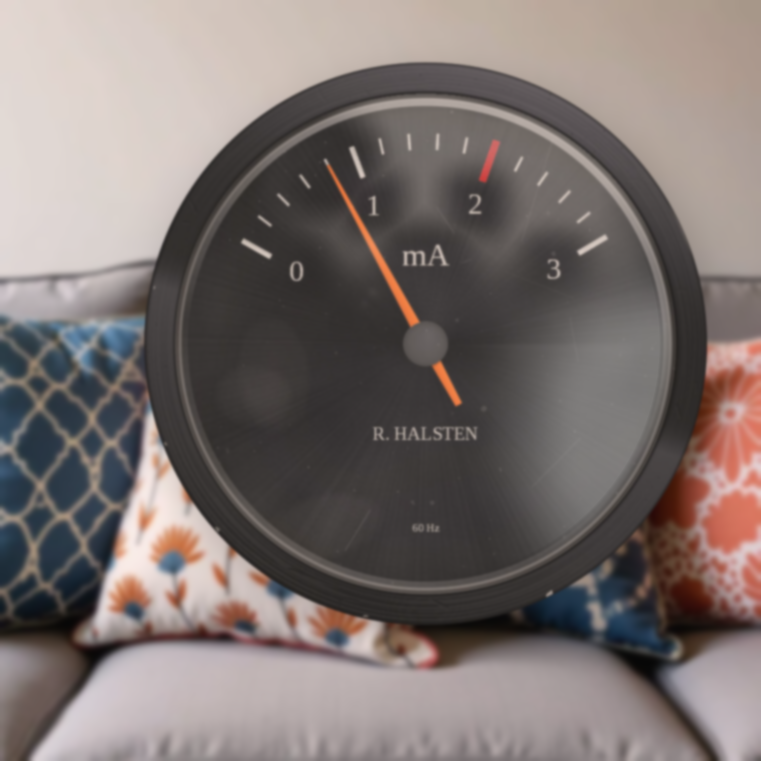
0.8 (mA)
